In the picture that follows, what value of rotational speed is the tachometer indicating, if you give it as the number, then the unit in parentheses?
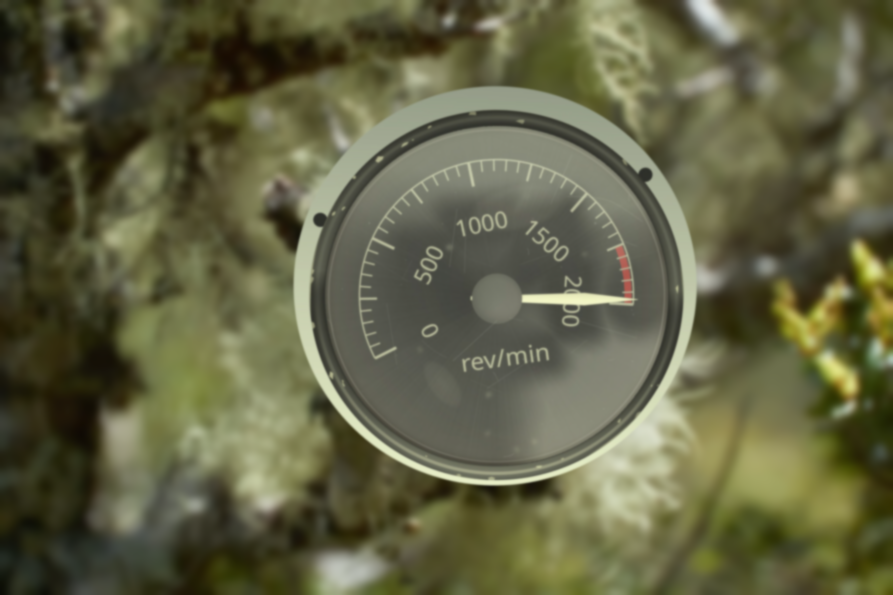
1975 (rpm)
